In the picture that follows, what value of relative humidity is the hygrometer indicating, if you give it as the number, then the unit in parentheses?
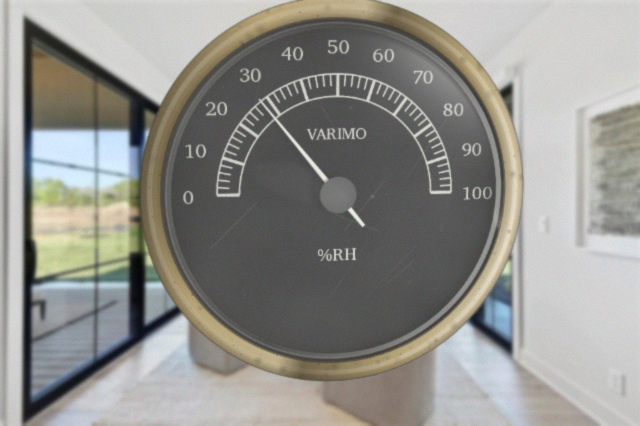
28 (%)
